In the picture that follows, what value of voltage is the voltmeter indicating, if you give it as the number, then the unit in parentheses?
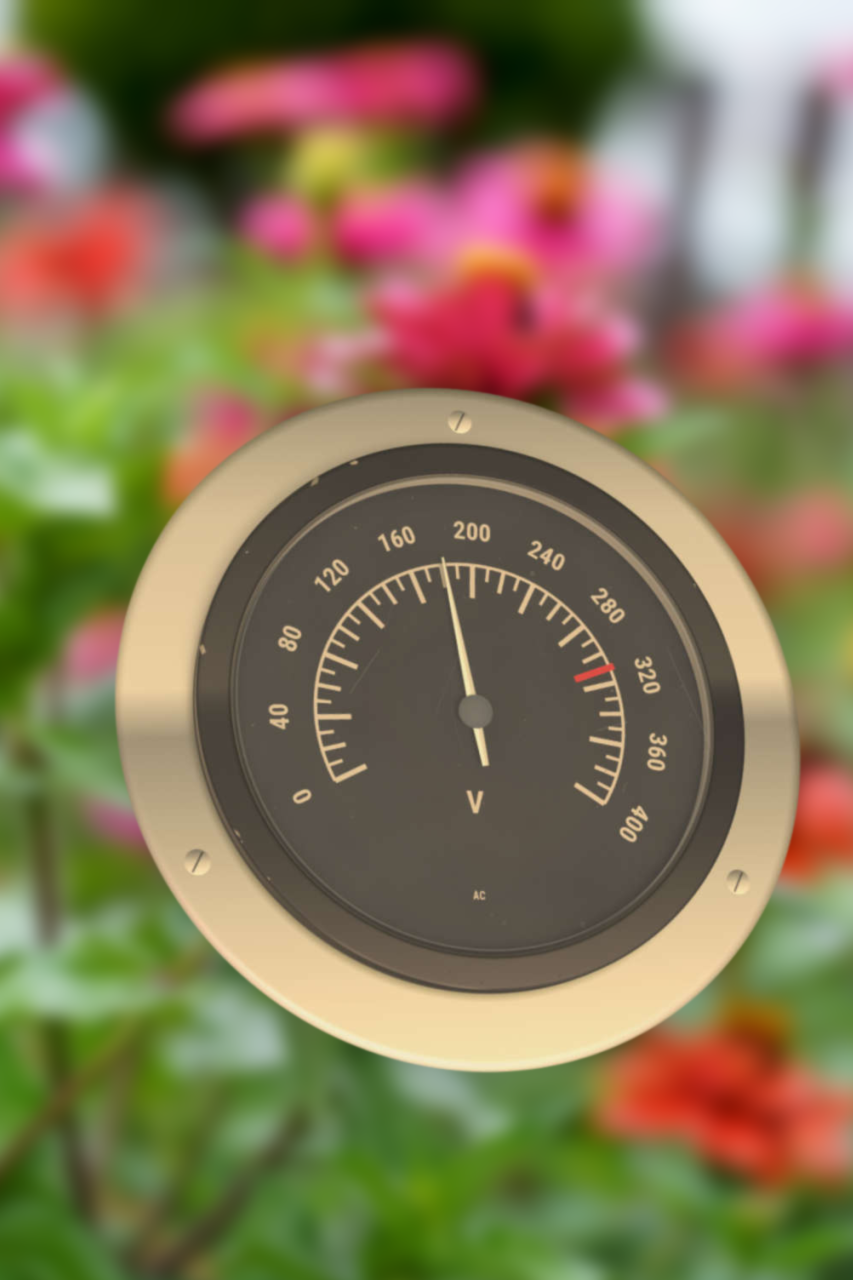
180 (V)
